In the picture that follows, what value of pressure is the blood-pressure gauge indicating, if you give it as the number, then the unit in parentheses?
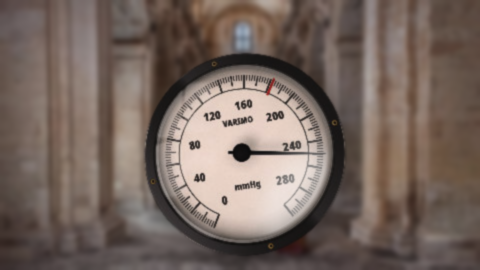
250 (mmHg)
